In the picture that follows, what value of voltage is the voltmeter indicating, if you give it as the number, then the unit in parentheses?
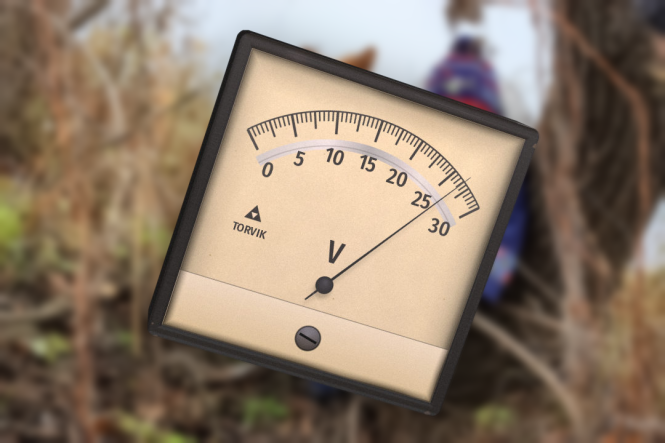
26.5 (V)
